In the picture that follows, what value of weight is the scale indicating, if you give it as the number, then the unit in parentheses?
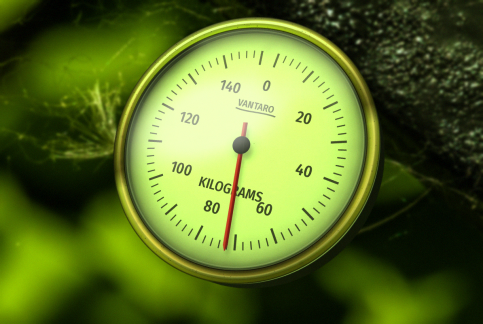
72 (kg)
